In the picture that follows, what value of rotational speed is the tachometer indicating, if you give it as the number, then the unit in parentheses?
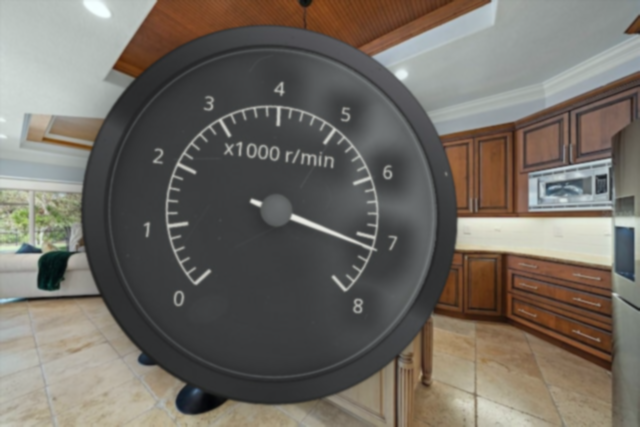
7200 (rpm)
